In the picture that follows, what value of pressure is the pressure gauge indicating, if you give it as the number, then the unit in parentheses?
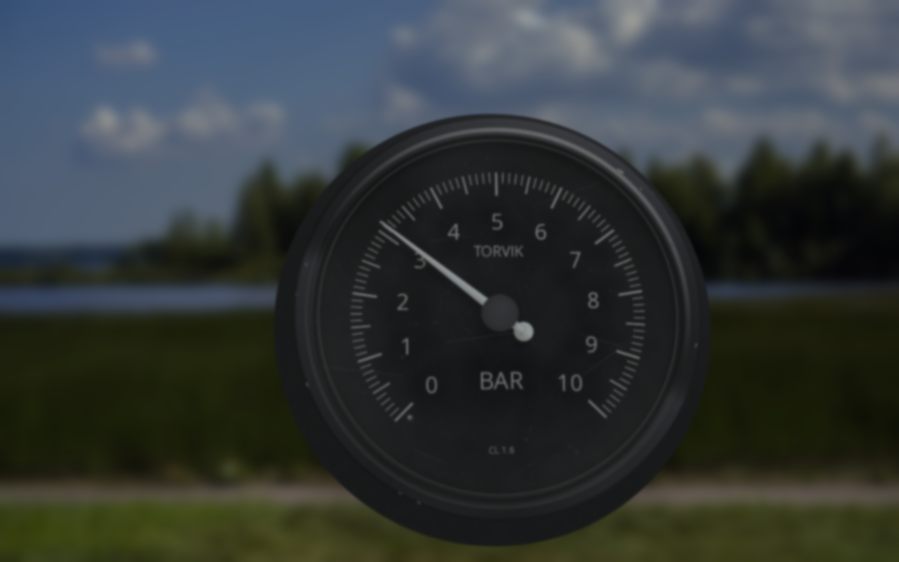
3.1 (bar)
